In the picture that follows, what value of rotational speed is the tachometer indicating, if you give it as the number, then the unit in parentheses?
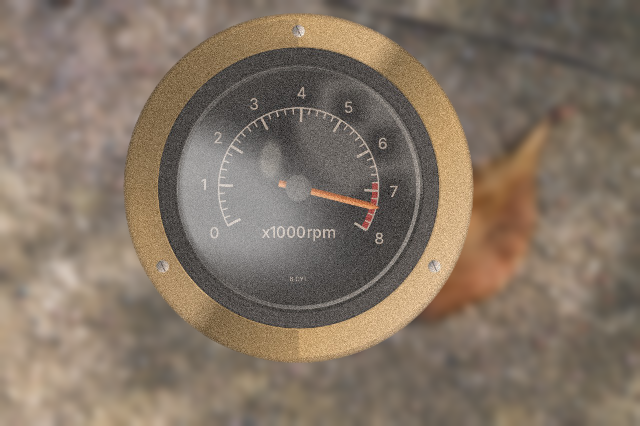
7400 (rpm)
